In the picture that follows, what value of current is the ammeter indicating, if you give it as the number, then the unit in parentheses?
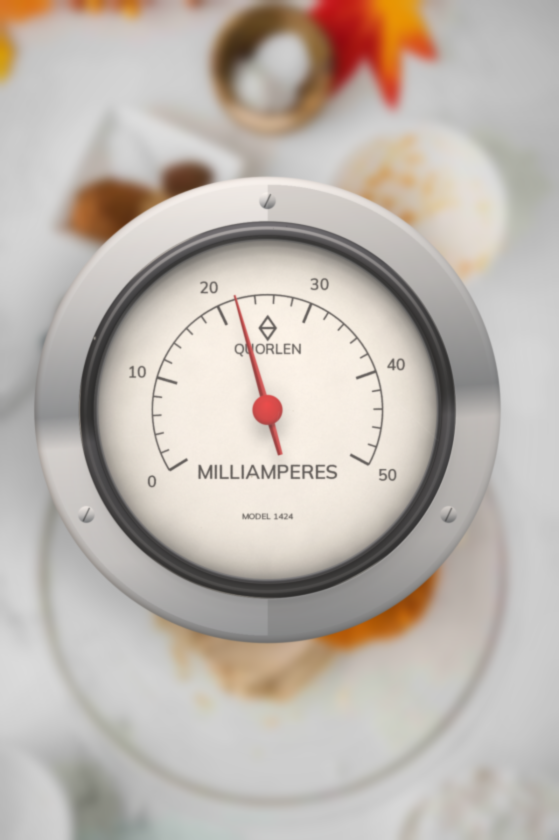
22 (mA)
